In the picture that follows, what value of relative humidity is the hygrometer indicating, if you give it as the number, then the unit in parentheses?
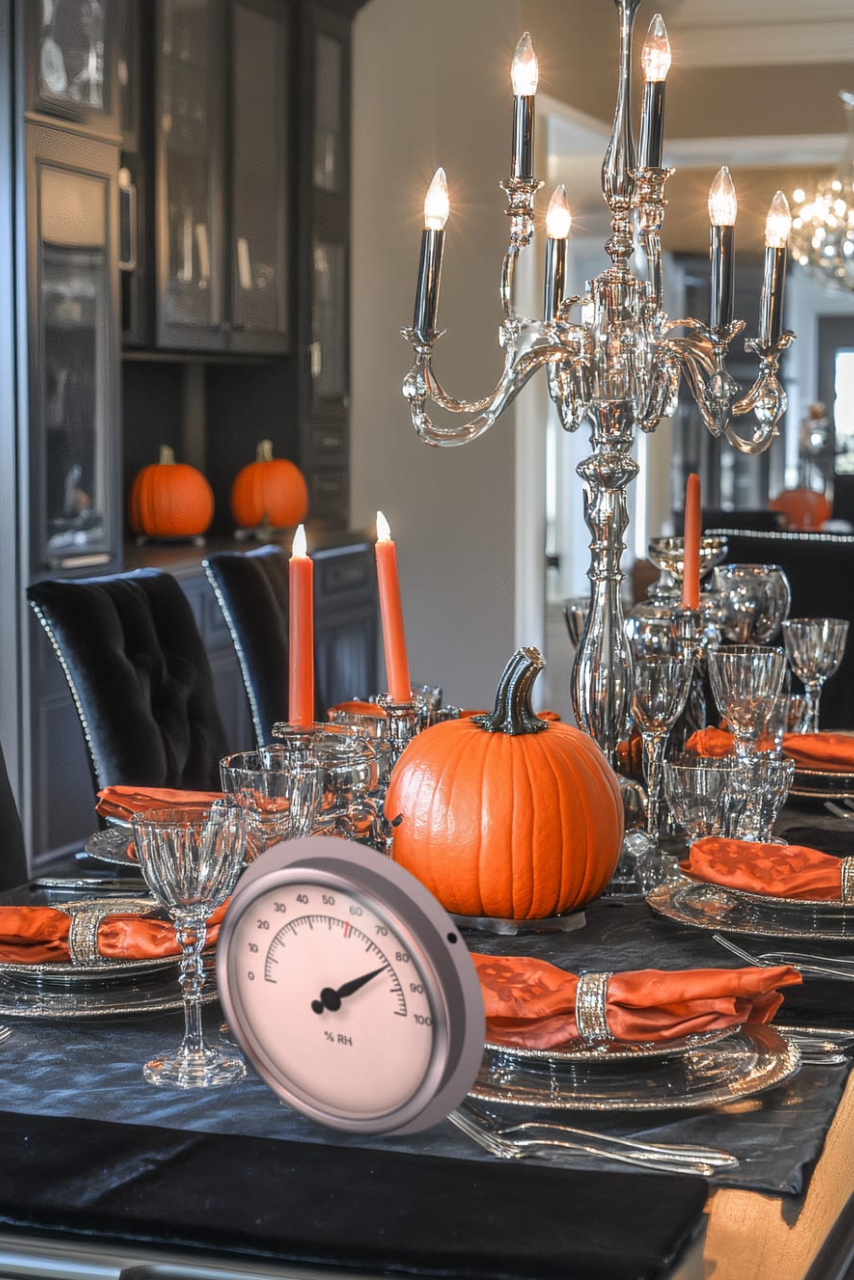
80 (%)
